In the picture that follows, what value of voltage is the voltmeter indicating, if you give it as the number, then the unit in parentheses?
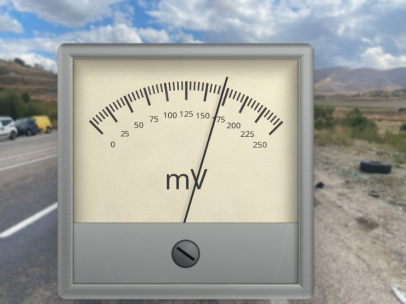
170 (mV)
